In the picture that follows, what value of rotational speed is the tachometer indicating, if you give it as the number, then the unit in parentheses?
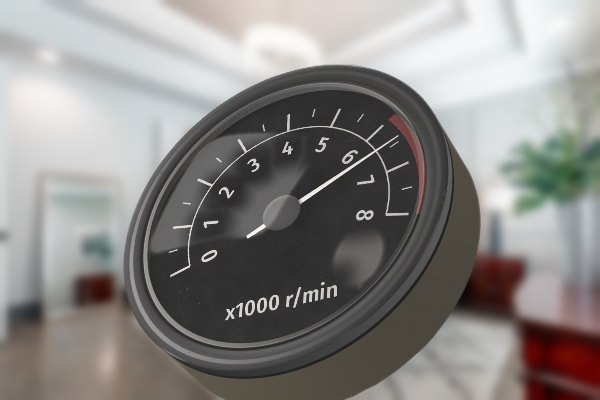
6500 (rpm)
